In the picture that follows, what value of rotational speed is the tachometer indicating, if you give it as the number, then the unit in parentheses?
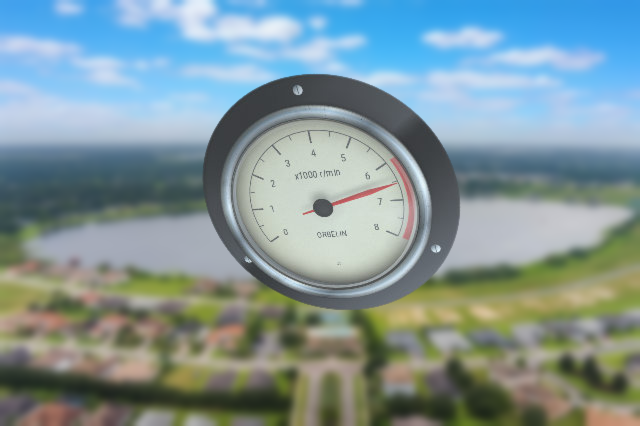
6500 (rpm)
